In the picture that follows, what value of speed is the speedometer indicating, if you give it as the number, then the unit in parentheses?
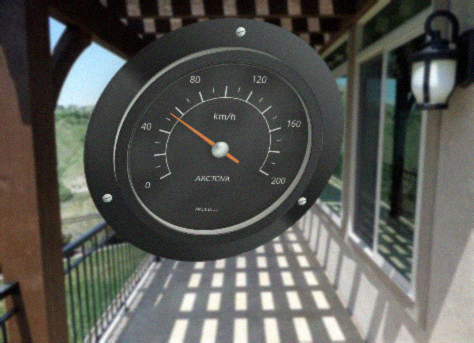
55 (km/h)
